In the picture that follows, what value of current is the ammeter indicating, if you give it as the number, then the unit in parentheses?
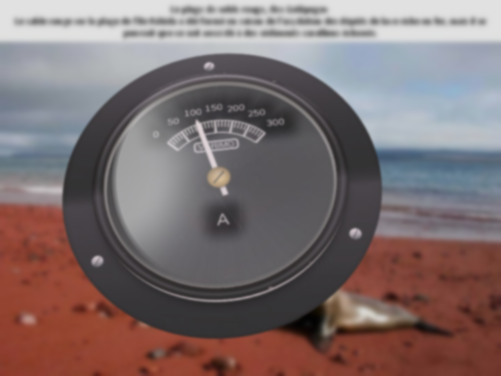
100 (A)
